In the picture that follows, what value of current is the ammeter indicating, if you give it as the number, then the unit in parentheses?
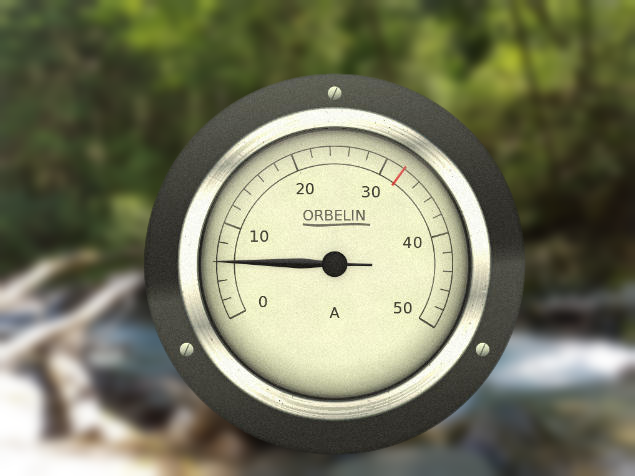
6 (A)
